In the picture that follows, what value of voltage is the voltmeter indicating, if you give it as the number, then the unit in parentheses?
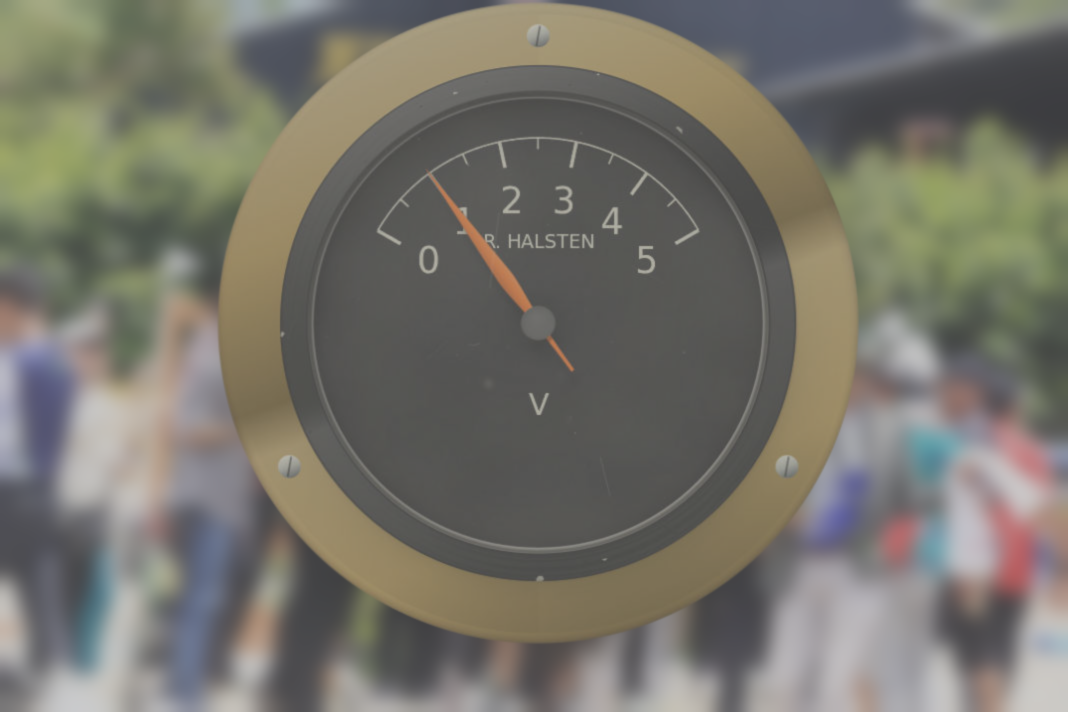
1 (V)
